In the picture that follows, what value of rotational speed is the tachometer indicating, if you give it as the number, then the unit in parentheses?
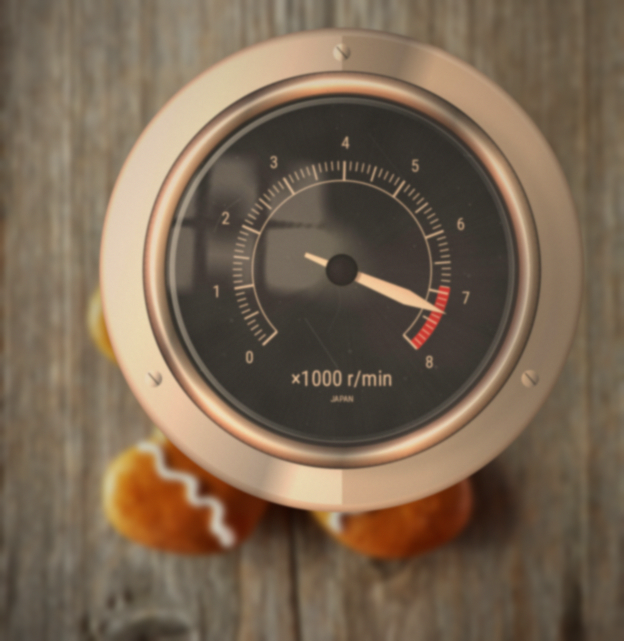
7300 (rpm)
